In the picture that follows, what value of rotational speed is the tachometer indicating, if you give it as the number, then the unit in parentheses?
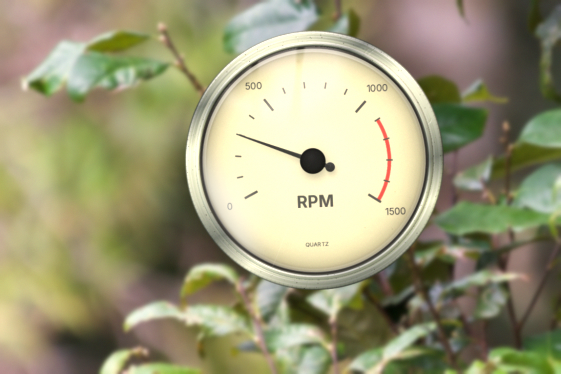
300 (rpm)
